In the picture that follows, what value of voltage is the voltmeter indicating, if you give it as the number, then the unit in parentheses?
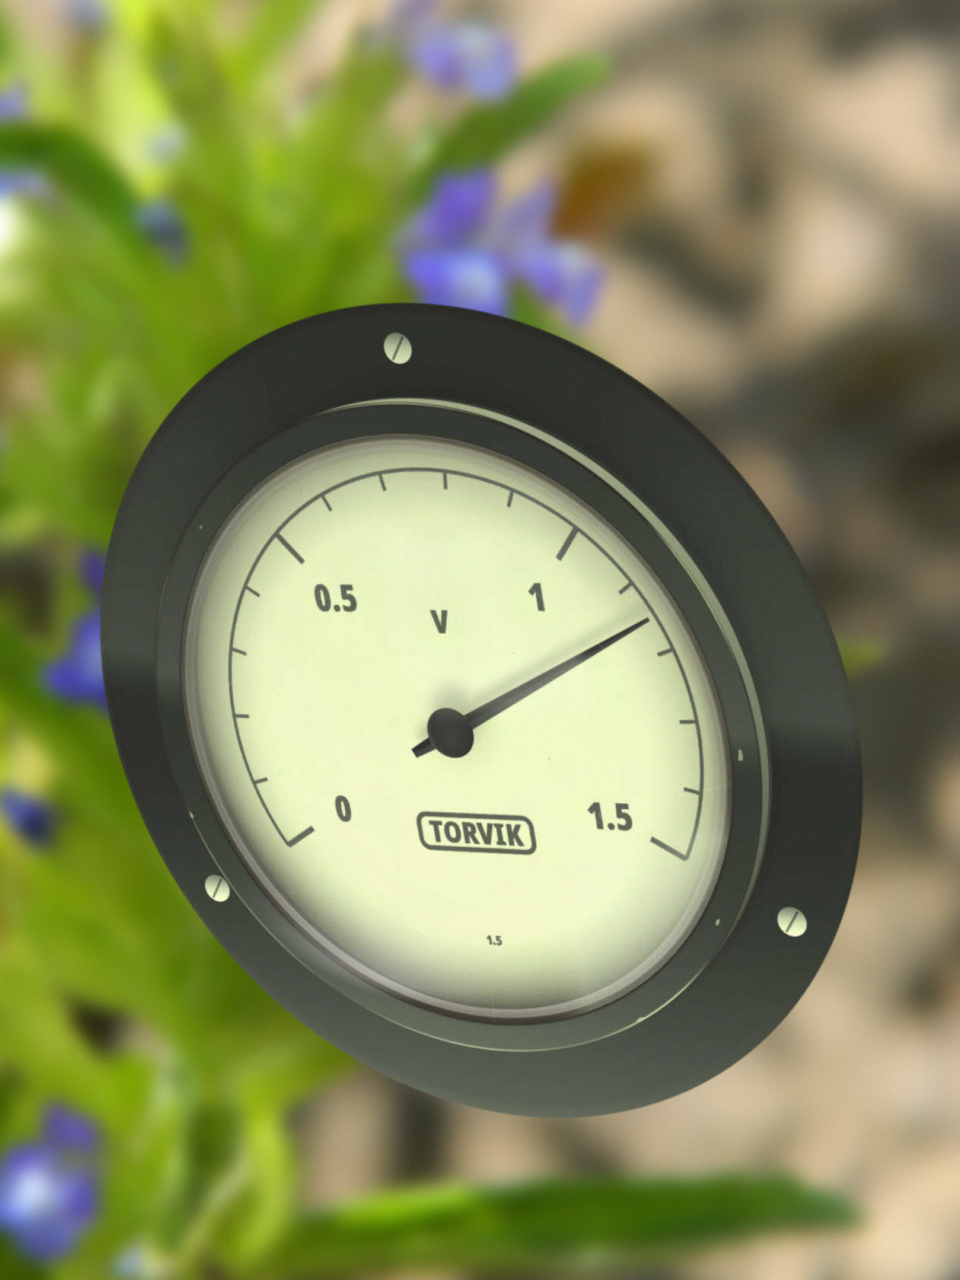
1.15 (V)
